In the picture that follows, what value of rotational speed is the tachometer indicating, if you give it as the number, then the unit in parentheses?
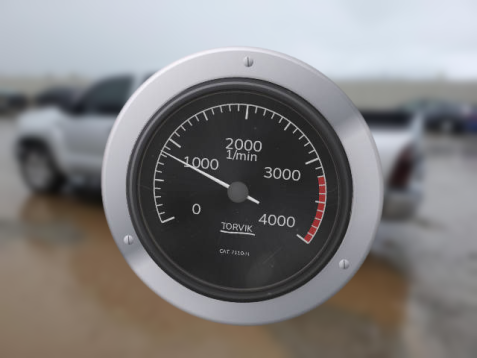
850 (rpm)
